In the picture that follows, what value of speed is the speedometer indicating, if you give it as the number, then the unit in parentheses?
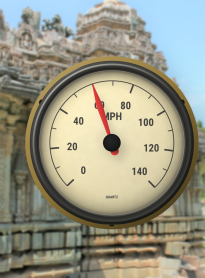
60 (mph)
